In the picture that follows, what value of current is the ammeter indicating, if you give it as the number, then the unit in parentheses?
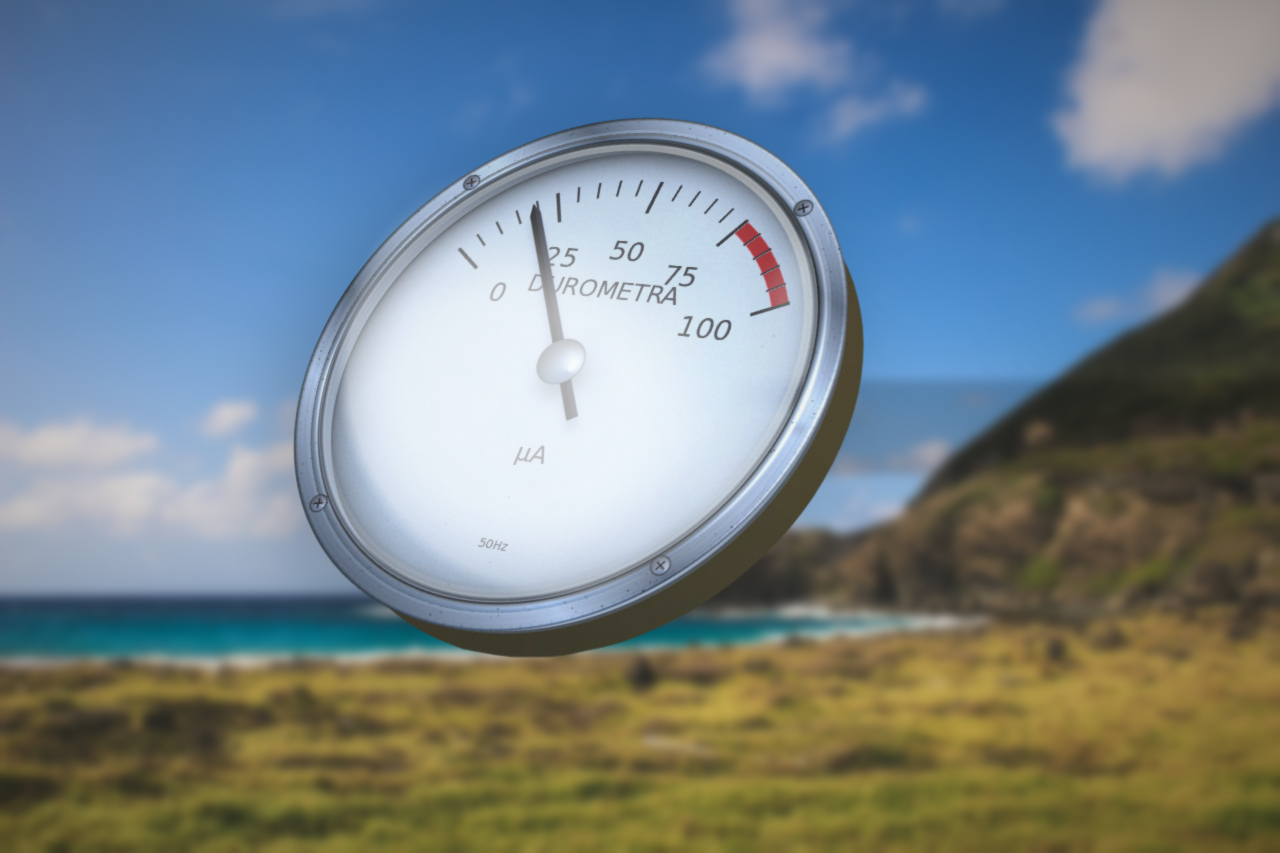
20 (µA)
